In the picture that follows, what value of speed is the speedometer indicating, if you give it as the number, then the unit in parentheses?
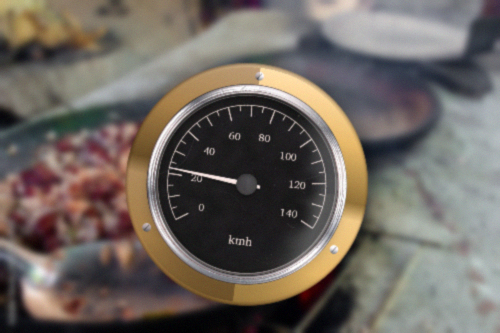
22.5 (km/h)
